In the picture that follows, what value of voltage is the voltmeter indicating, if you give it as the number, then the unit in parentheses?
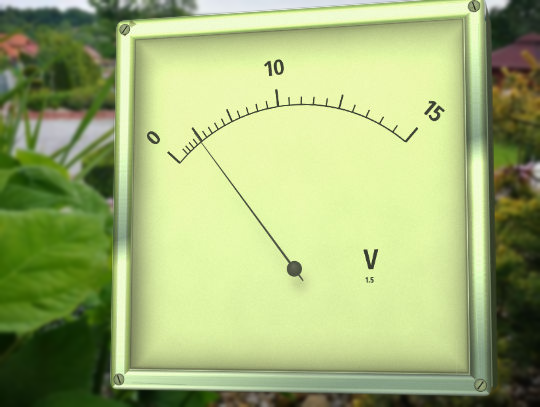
5 (V)
